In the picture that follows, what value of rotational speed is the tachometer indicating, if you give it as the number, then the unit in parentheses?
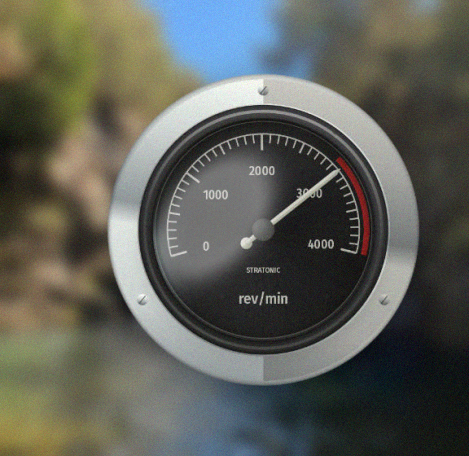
3000 (rpm)
